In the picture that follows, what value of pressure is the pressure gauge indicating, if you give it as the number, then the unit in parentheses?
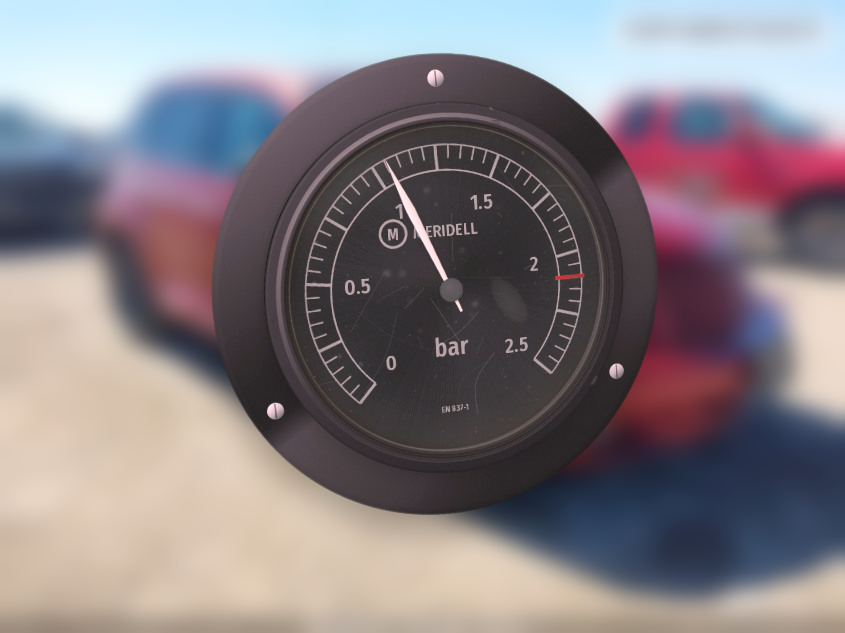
1.05 (bar)
